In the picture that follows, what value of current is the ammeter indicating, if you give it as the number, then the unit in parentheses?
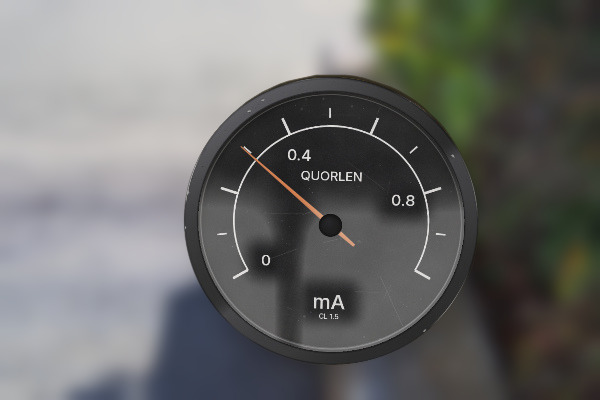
0.3 (mA)
